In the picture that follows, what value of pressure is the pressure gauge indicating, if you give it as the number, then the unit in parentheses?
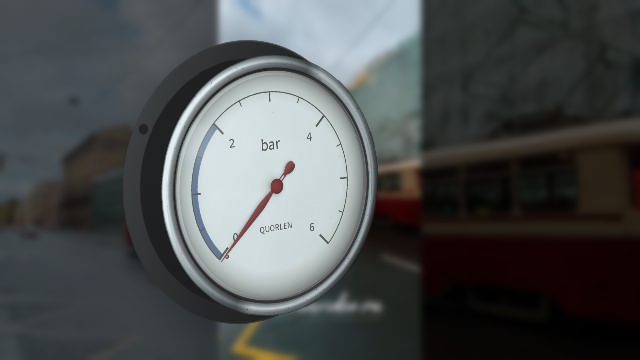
0 (bar)
